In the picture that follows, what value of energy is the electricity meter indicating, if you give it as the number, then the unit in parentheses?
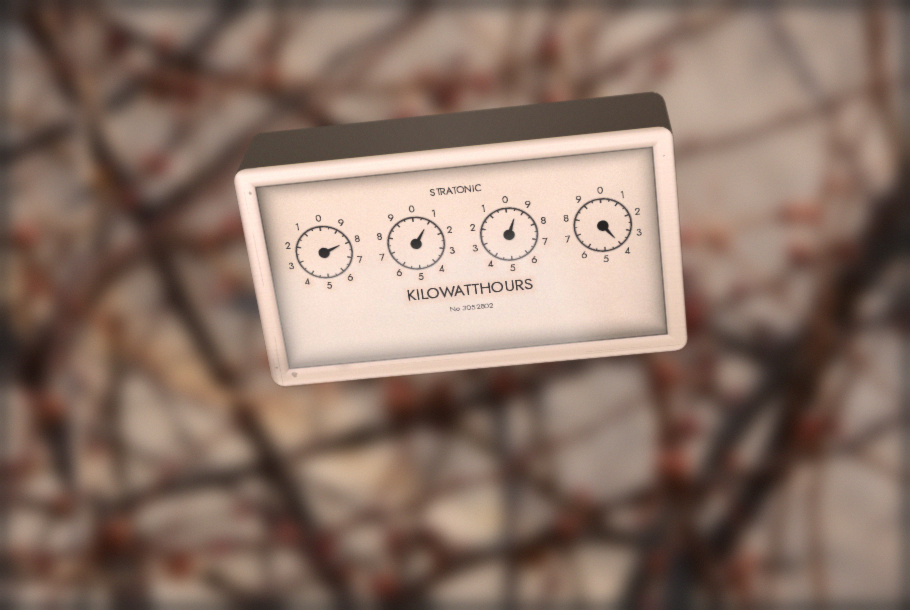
8094 (kWh)
